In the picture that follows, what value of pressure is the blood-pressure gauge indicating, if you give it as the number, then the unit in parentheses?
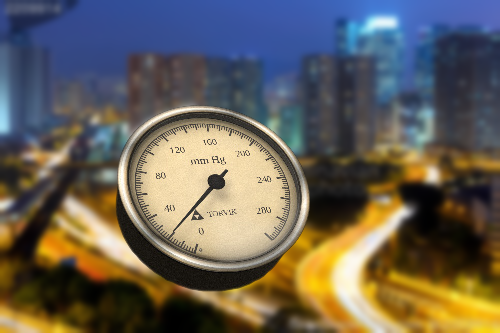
20 (mmHg)
